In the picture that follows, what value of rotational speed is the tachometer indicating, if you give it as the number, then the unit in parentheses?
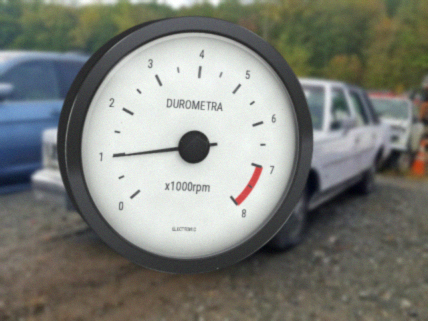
1000 (rpm)
